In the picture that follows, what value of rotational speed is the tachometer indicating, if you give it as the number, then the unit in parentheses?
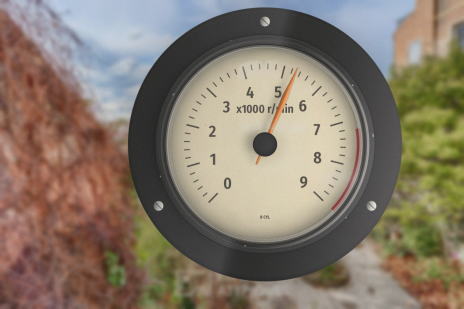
5300 (rpm)
